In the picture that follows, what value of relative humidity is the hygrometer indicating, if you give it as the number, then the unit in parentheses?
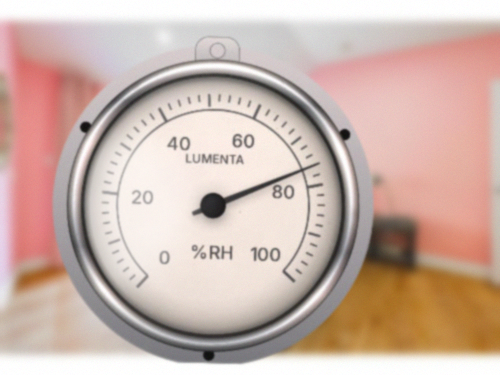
76 (%)
